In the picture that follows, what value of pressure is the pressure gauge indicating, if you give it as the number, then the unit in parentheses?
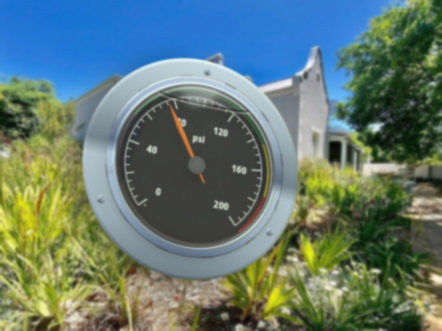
75 (psi)
